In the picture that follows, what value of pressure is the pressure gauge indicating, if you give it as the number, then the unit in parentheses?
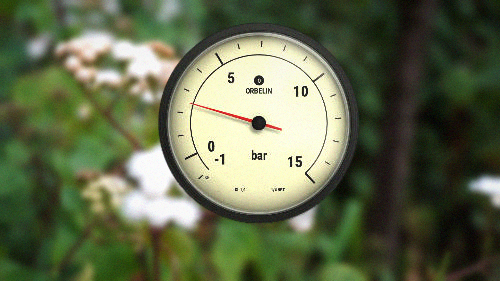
2.5 (bar)
